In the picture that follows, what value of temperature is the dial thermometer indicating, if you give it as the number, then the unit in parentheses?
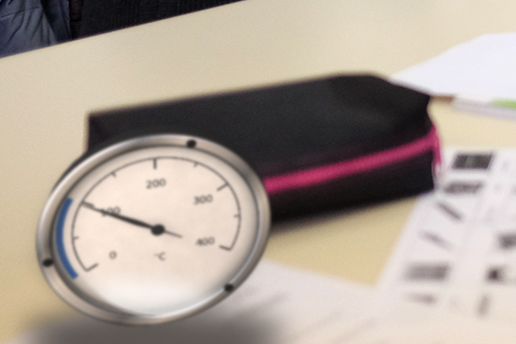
100 (°C)
